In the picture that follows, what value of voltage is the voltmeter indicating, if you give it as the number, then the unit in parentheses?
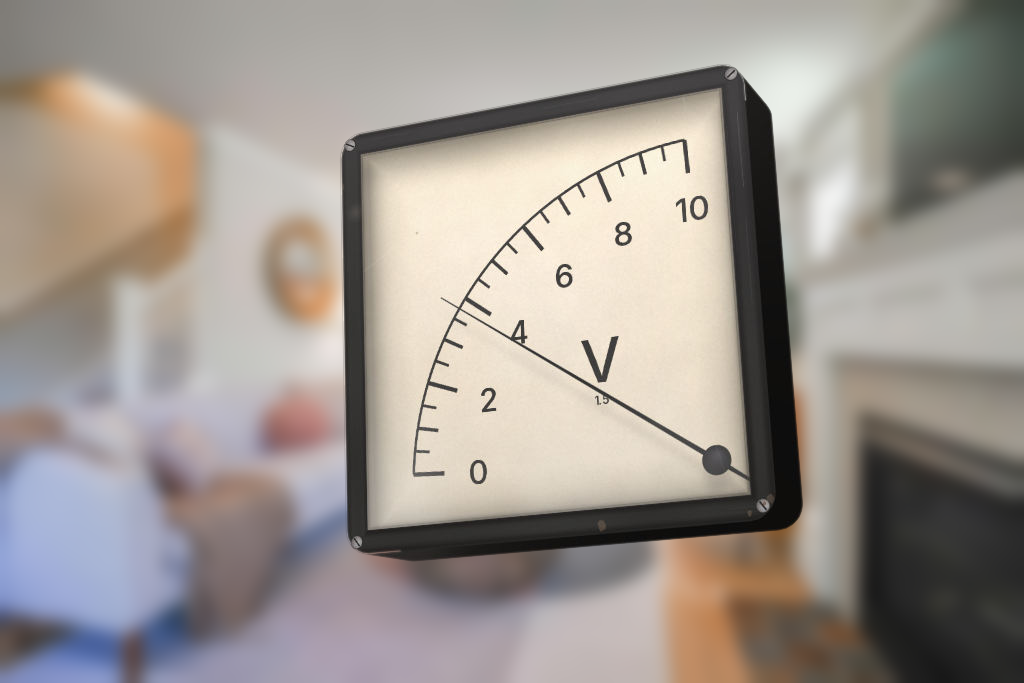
3.75 (V)
